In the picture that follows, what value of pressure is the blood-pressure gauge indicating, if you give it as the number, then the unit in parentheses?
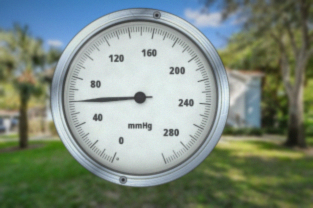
60 (mmHg)
